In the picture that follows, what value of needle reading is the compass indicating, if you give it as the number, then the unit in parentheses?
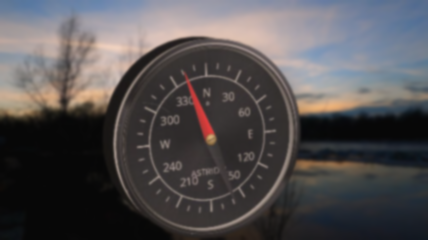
340 (°)
